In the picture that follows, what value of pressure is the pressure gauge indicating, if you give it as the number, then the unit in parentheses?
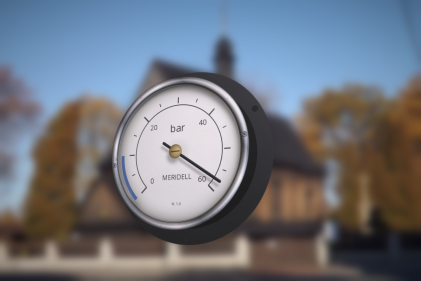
57.5 (bar)
